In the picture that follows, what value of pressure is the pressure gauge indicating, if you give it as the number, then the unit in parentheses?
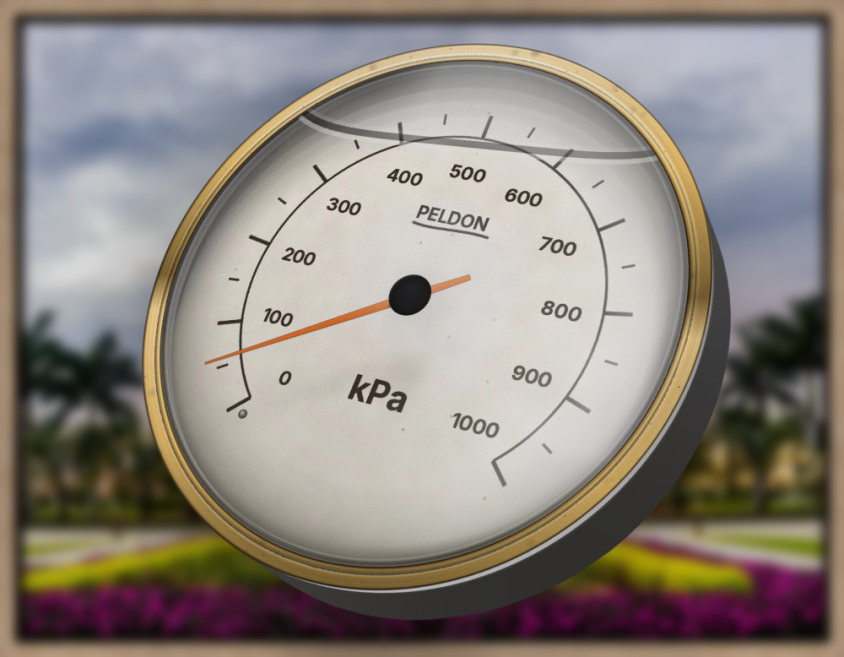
50 (kPa)
